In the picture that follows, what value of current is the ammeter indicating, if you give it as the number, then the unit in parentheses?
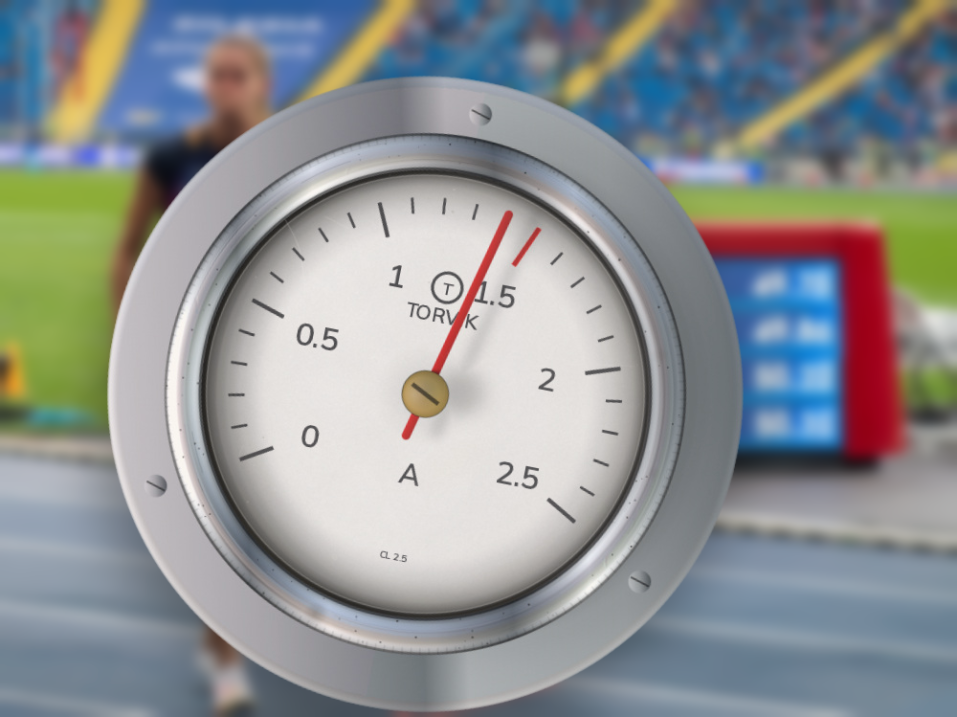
1.4 (A)
